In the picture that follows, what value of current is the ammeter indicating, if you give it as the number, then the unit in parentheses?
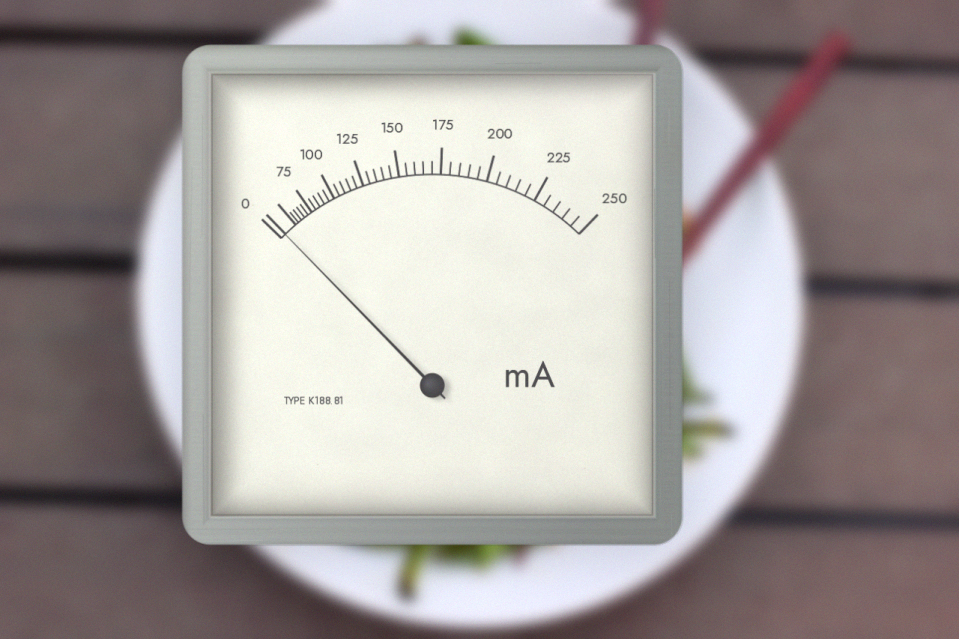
25 (mA)
